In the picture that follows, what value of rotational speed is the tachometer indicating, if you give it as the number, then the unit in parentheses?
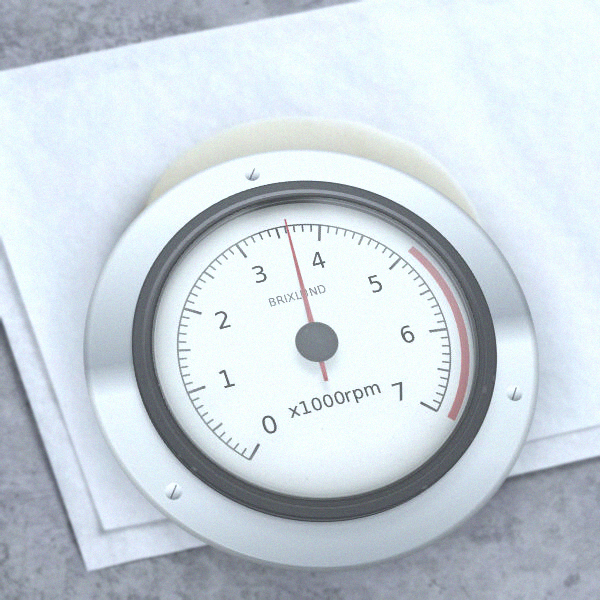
3600 (rpm)
